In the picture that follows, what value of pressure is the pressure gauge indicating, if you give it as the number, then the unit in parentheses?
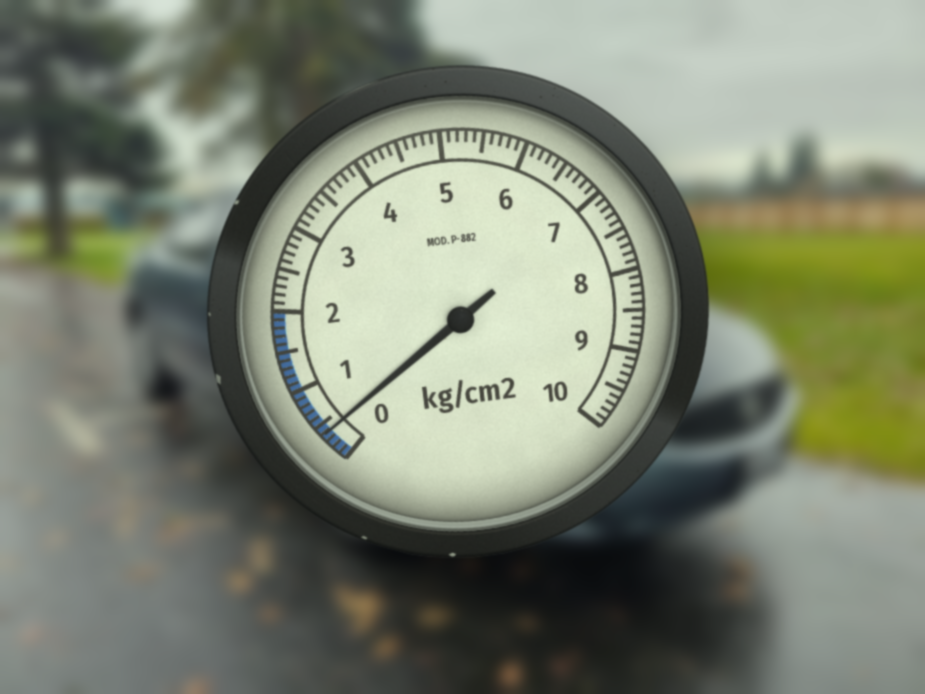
0.4 (kg/cm²)
